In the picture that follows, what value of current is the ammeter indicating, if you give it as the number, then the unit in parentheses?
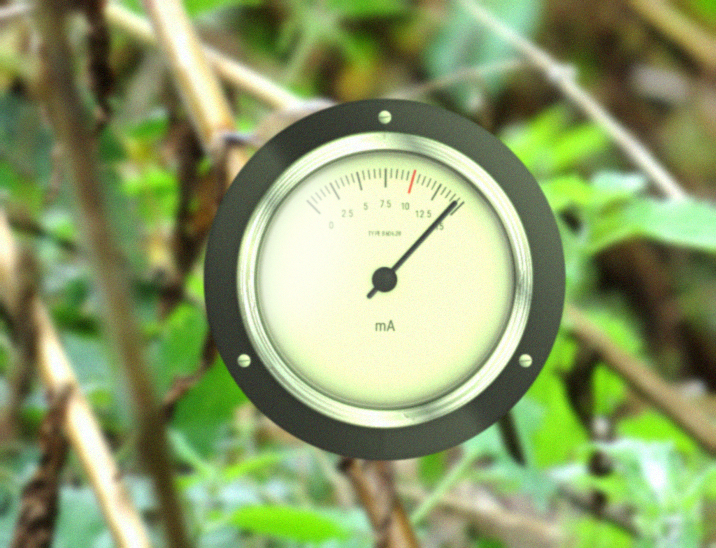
14.5 (mA)
